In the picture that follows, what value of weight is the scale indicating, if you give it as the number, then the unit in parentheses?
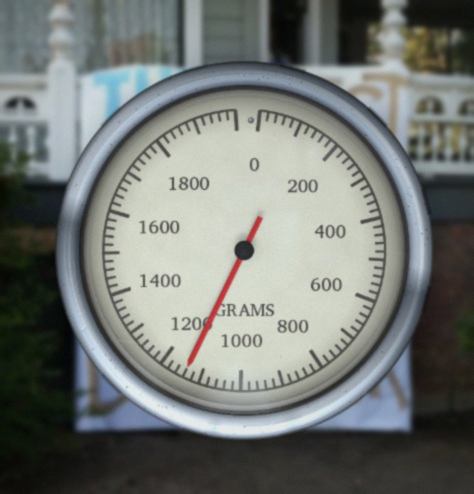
1140 (g)
